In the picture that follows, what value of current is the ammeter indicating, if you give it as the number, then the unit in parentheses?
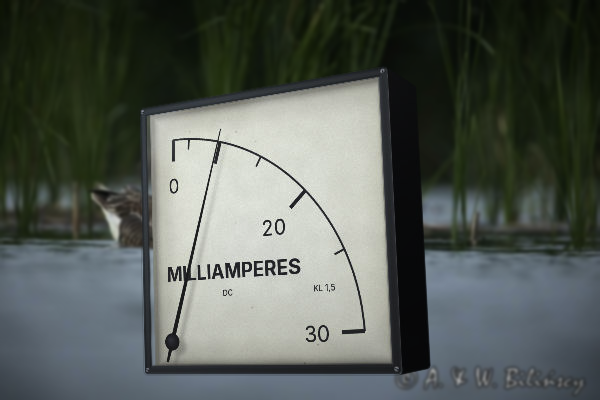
10 (mA)
